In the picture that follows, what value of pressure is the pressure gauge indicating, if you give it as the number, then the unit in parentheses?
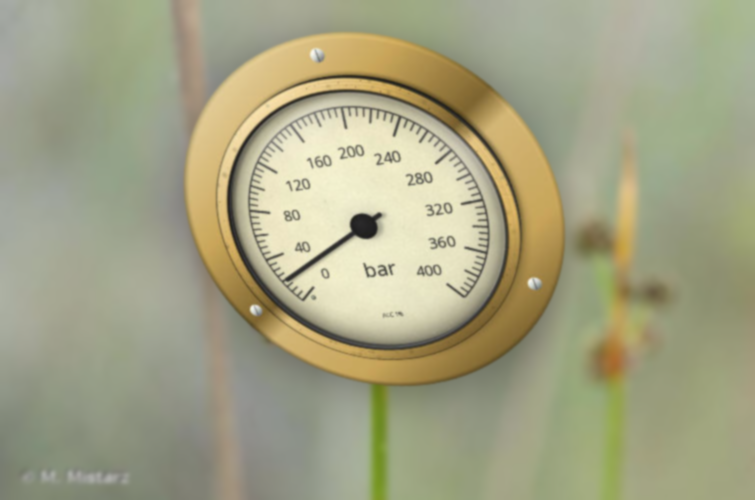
20 (bar)
